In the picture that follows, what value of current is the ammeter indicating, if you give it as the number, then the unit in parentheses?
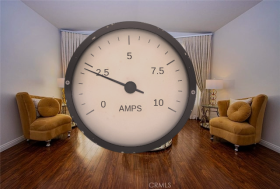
2.25 (A)
